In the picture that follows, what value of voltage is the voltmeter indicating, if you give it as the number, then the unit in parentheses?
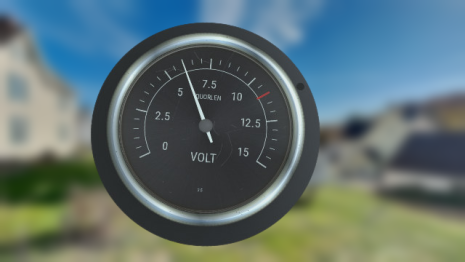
6 (V)
